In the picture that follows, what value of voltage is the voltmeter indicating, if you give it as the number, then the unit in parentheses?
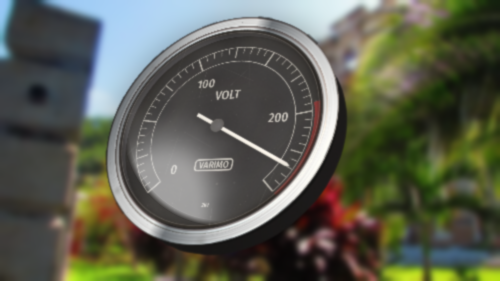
235 (V)
